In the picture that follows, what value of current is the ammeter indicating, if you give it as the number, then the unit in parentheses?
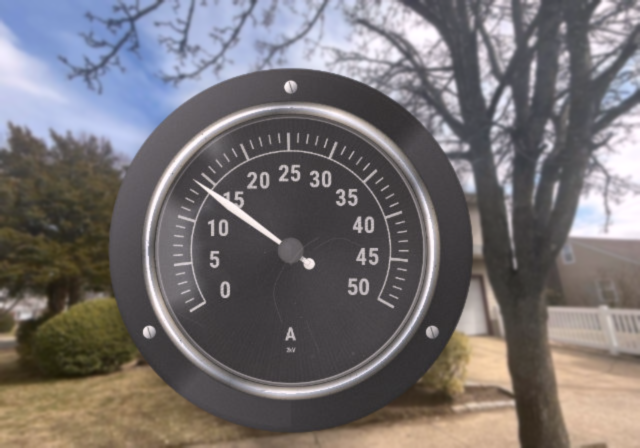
14 (A)
